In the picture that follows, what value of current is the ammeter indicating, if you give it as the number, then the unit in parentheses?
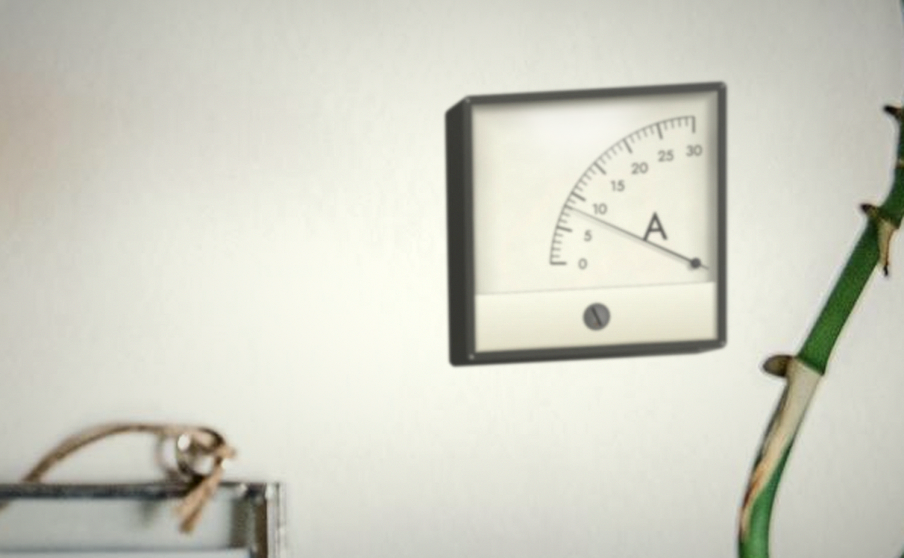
8 (A)
